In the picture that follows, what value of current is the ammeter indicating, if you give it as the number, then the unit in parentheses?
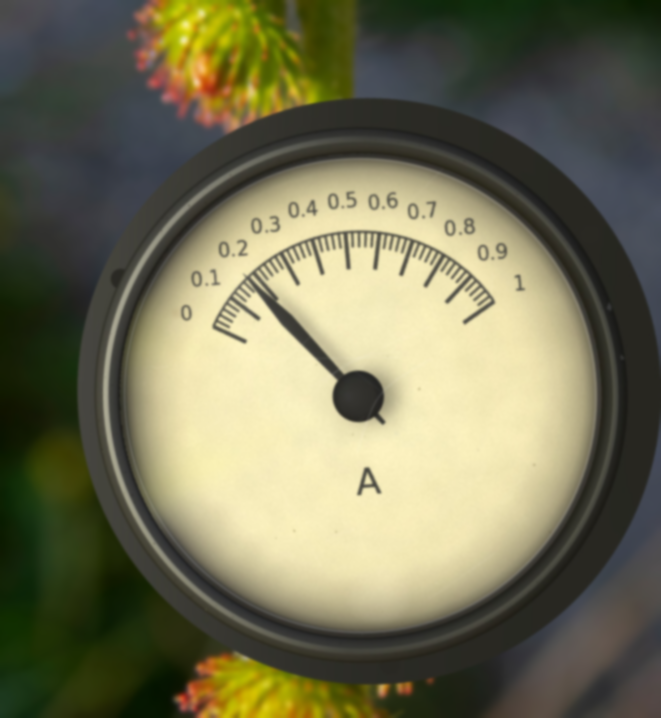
0.18 (A)
